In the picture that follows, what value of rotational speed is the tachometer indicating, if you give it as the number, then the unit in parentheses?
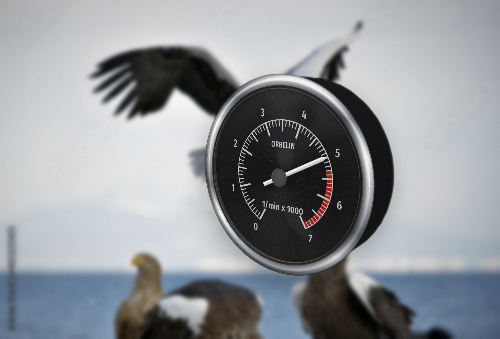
5000 (rpm)
